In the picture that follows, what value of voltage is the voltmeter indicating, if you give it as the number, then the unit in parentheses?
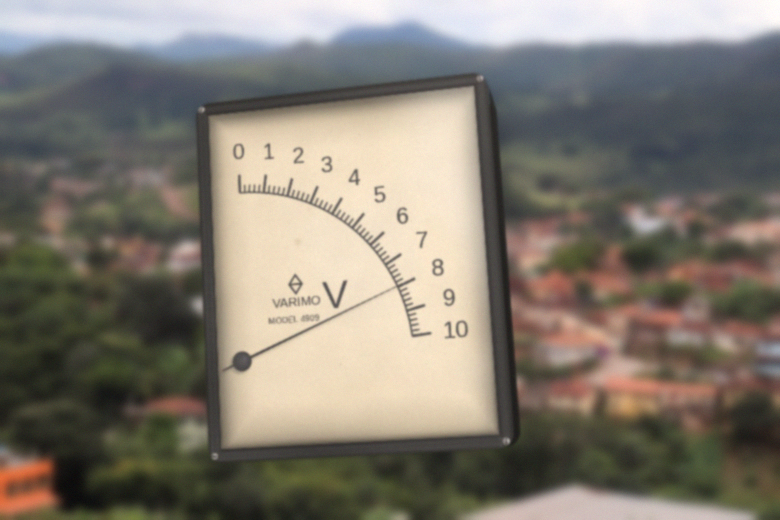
8 (V)
